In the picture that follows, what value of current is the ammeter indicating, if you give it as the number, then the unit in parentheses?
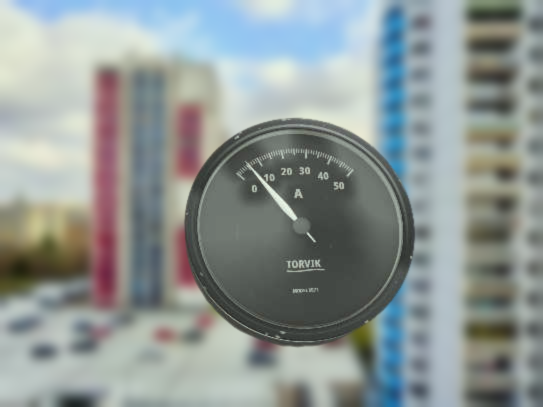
5 (A)
